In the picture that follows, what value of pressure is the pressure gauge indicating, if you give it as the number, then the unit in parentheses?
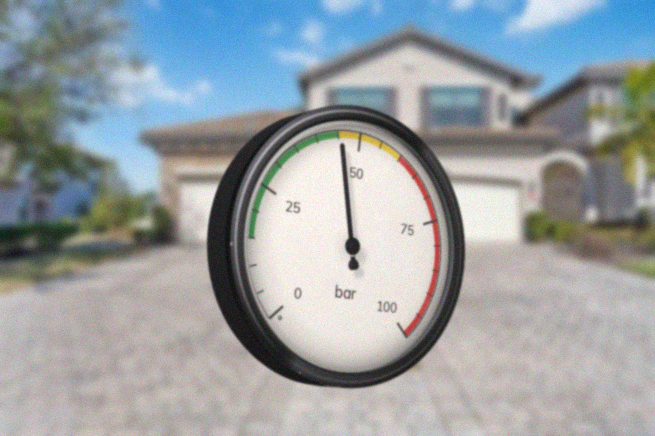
45 (bar)
